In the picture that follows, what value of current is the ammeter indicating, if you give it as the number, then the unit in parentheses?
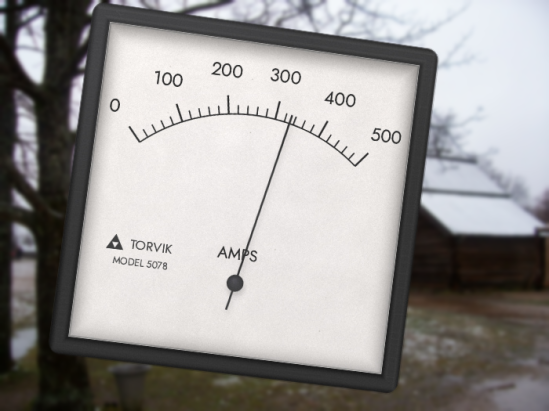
330 (A)
